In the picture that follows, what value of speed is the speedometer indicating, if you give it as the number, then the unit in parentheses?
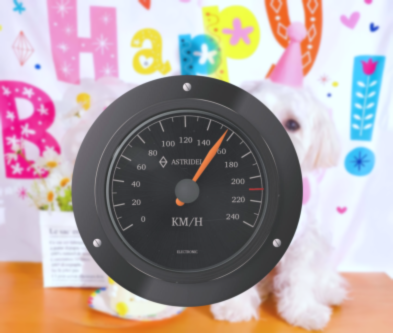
155 (km/h)
